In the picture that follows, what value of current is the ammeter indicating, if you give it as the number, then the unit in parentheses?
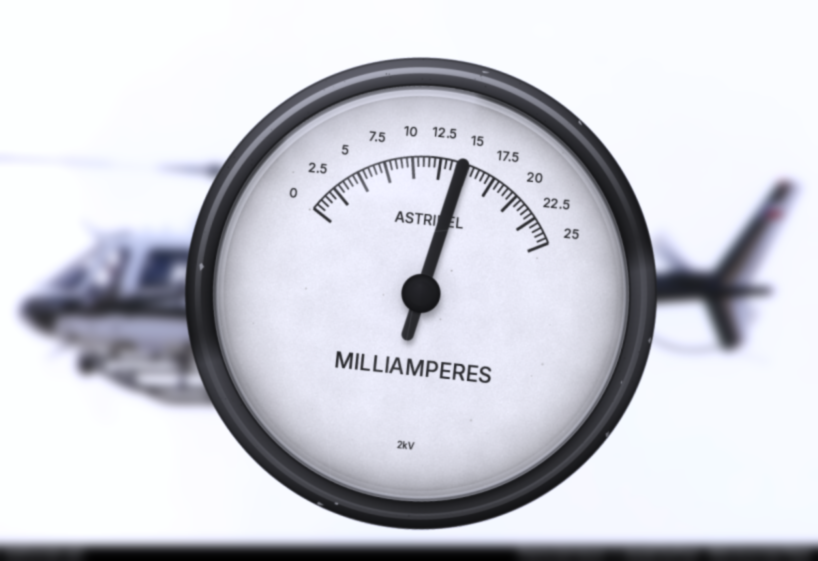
14.5 (mA)
